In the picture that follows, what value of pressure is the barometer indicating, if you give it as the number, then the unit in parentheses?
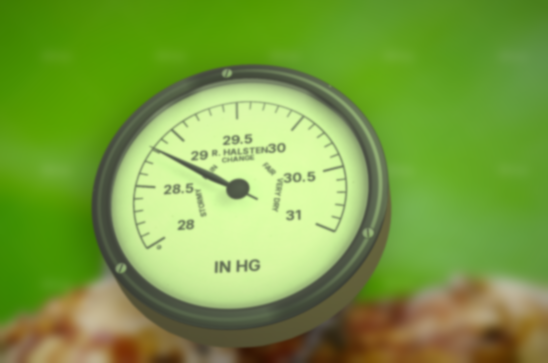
28.8 (inHg)
